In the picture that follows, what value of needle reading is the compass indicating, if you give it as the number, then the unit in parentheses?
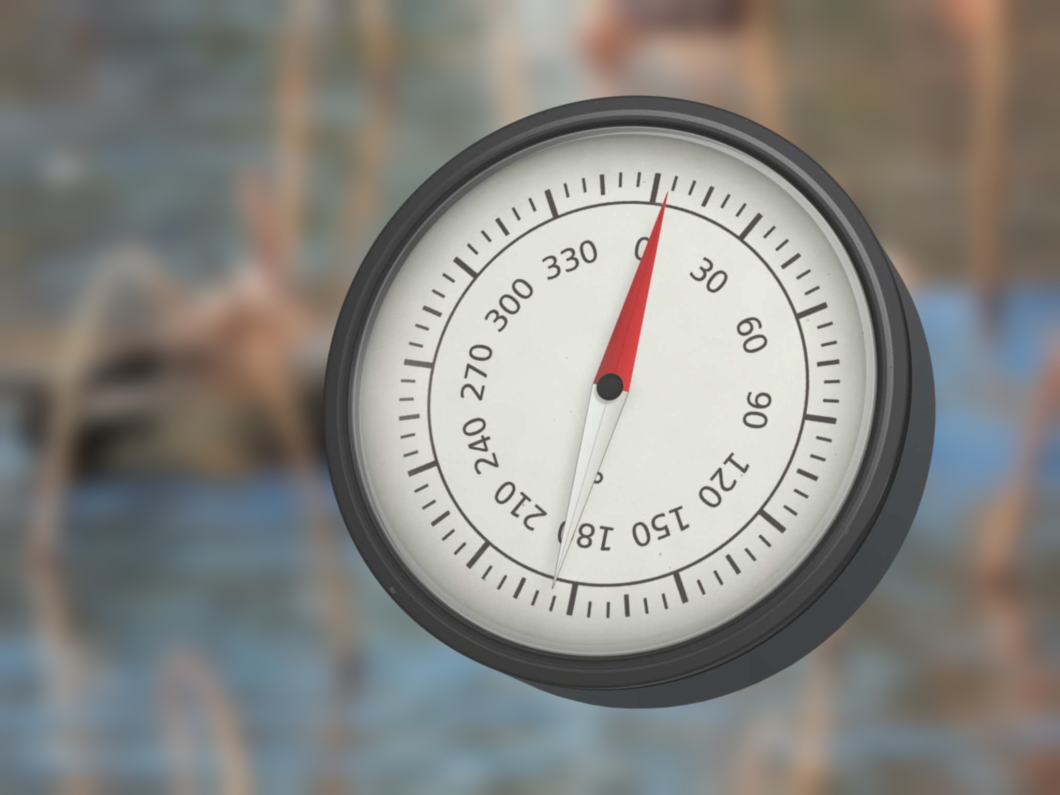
5 (°)
